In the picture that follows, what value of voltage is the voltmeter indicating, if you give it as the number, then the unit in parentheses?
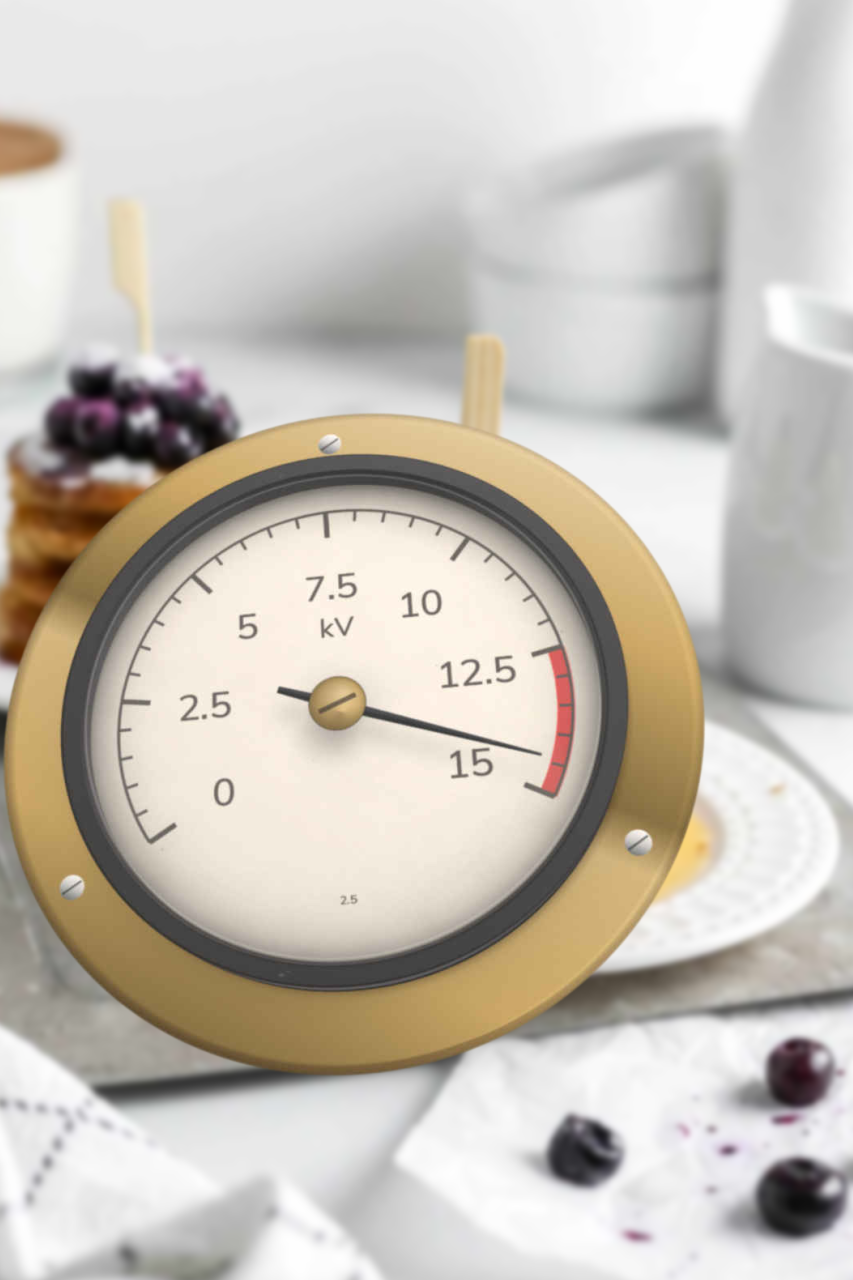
14.5 (kV)
